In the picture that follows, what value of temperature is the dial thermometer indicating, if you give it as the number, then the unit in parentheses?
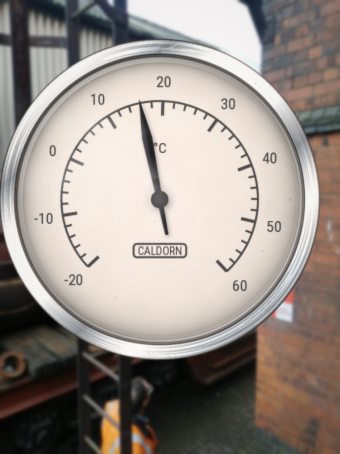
16 (°C)
